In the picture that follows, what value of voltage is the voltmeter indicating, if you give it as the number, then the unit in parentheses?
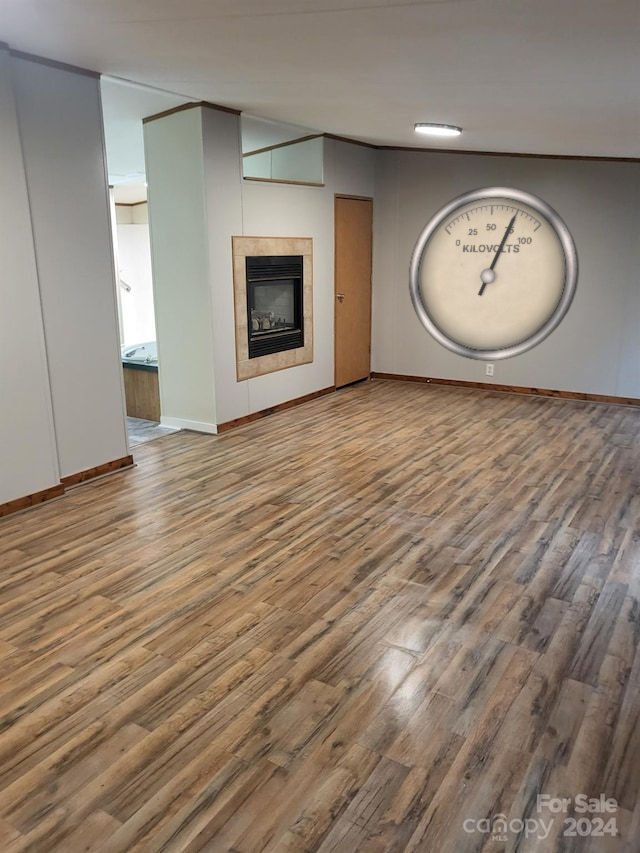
75 (kV)
